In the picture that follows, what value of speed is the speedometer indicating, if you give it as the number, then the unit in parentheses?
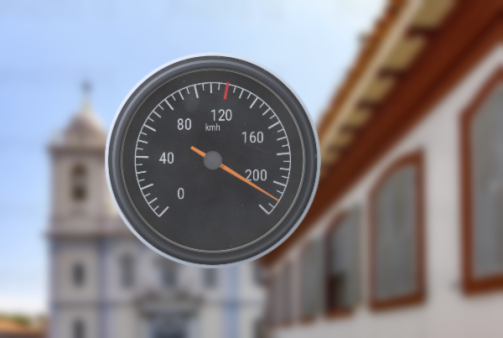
210 (km/h)
